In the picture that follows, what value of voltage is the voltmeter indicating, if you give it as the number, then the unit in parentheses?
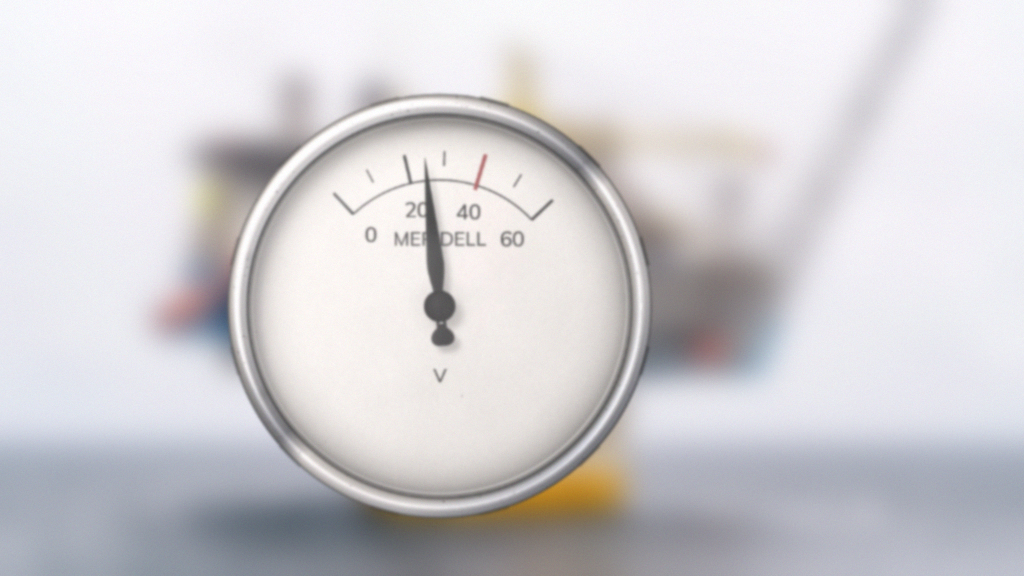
25 (V)
